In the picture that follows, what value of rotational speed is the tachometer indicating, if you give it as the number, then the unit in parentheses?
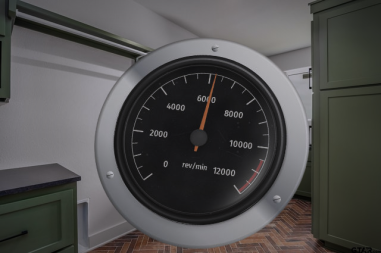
6250 (rpm)
